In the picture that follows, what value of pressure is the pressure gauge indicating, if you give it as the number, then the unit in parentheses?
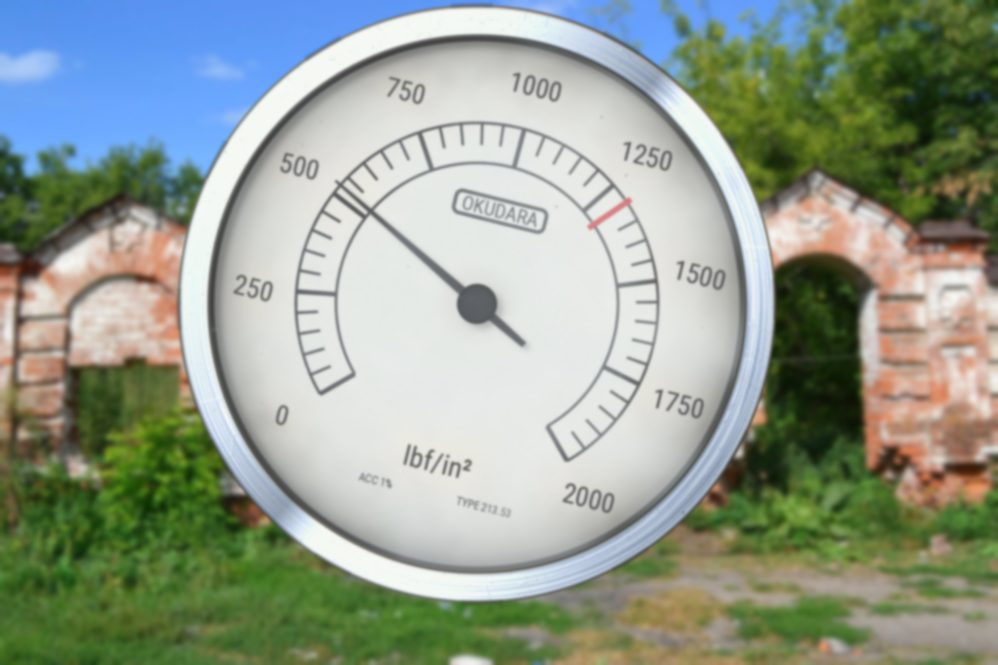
525 (psi)
